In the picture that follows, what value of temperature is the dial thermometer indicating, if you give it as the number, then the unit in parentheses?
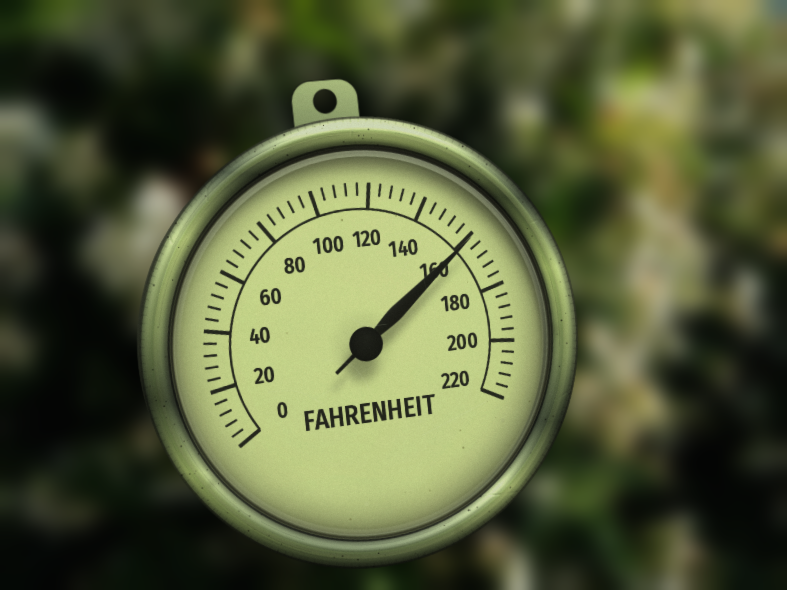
160 (°F)
